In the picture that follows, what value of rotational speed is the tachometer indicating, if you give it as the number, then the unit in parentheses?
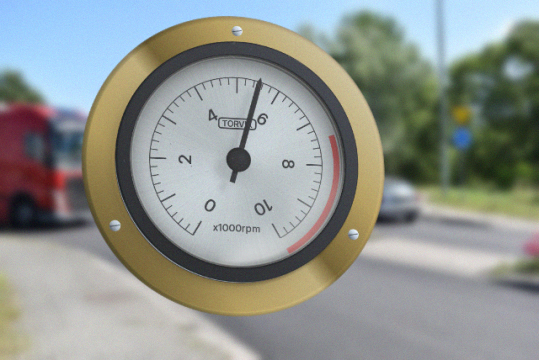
5500 (rpm)
